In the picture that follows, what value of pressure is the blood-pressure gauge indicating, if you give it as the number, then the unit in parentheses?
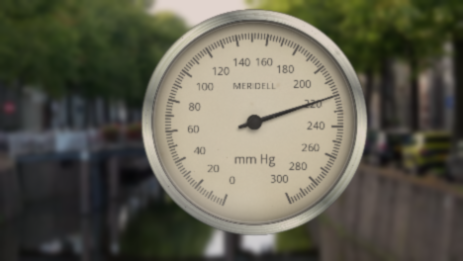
220 (mmHg)
